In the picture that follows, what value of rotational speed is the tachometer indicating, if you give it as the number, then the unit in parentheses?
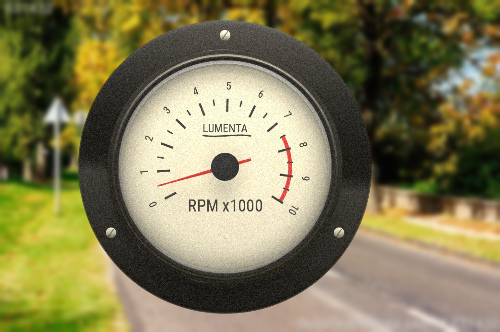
500 (rpm)
